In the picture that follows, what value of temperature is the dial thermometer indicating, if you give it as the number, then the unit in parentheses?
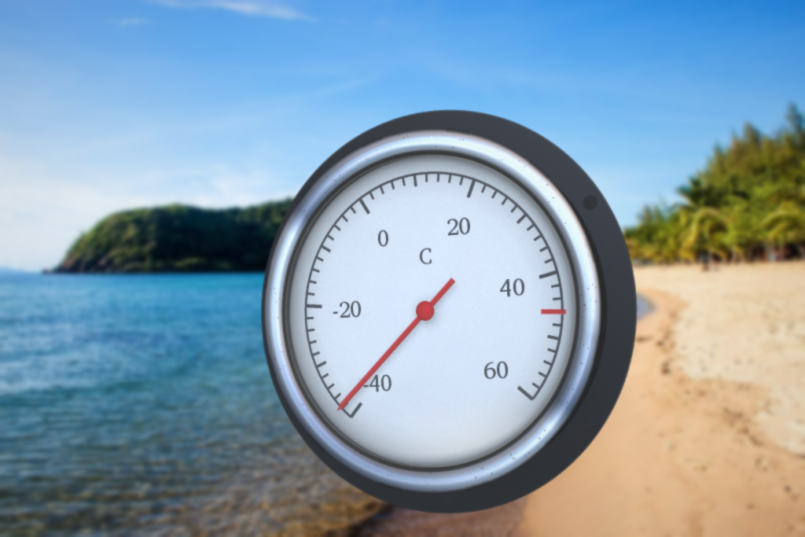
-38 (°C)
